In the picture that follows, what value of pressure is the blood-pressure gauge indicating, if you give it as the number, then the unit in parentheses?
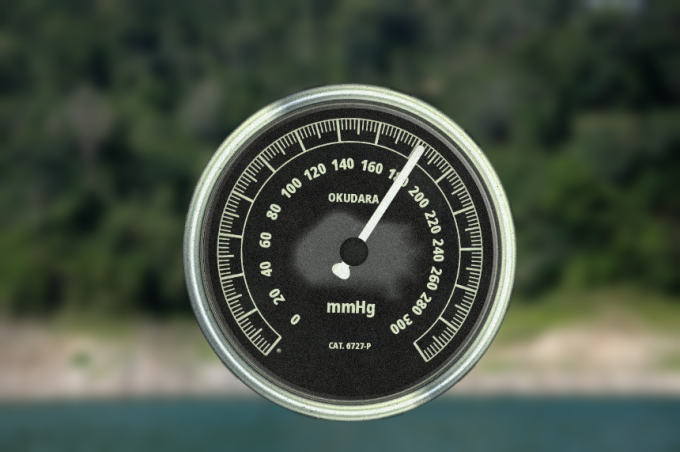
182 (mmHg)
